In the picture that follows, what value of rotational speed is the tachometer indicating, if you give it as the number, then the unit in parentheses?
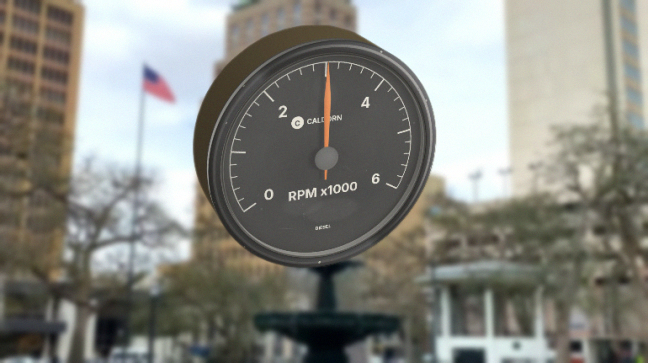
3000 (rpm)
